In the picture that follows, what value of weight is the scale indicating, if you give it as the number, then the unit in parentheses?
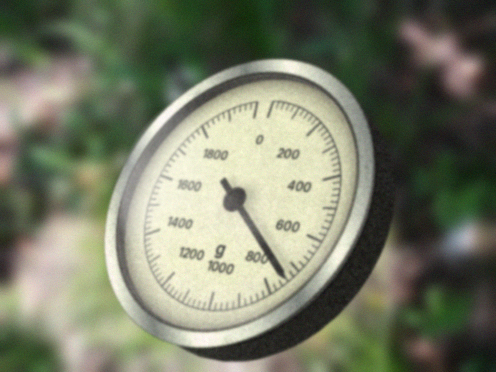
740 (g)
